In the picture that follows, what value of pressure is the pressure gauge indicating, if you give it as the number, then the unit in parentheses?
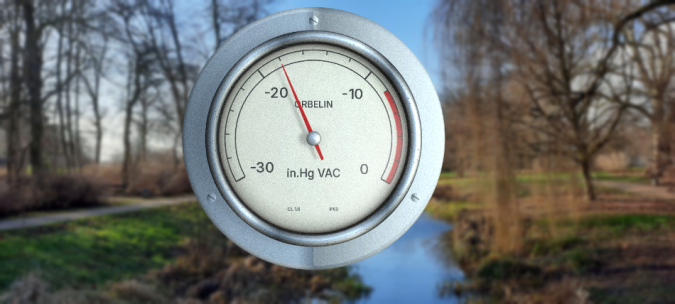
-18 (inHg)
